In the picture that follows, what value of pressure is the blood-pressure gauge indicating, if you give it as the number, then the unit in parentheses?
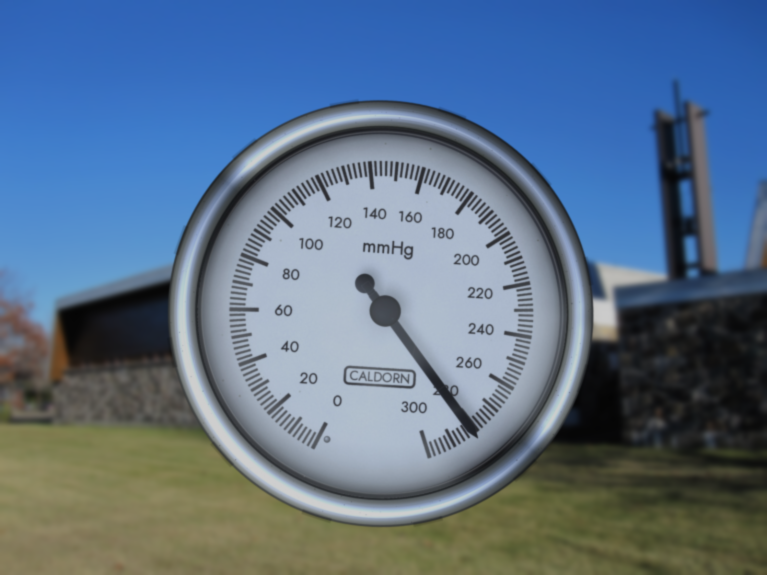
282 (mmHg)
